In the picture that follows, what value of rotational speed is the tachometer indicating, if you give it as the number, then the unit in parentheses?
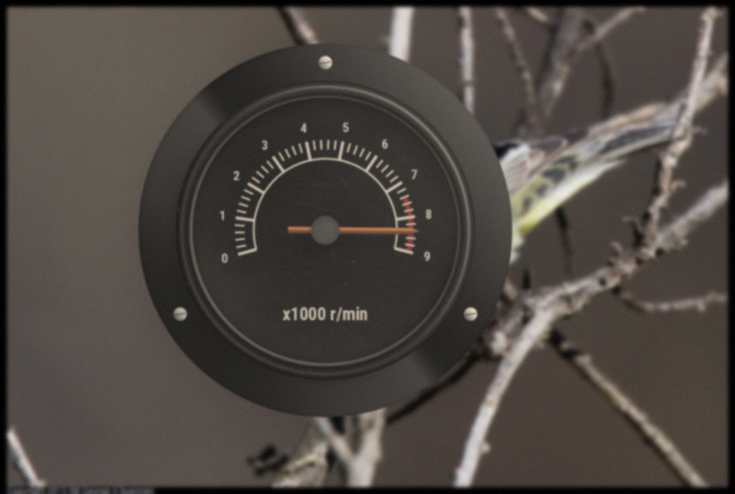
8400 (rpm)
